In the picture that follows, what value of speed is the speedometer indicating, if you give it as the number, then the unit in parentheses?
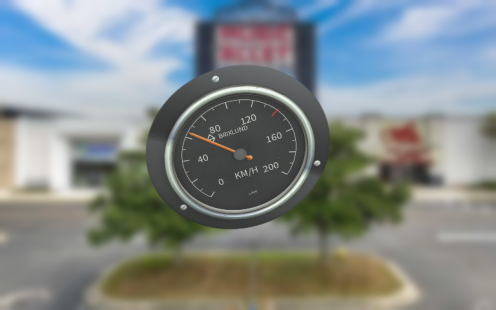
65 (km/h)
